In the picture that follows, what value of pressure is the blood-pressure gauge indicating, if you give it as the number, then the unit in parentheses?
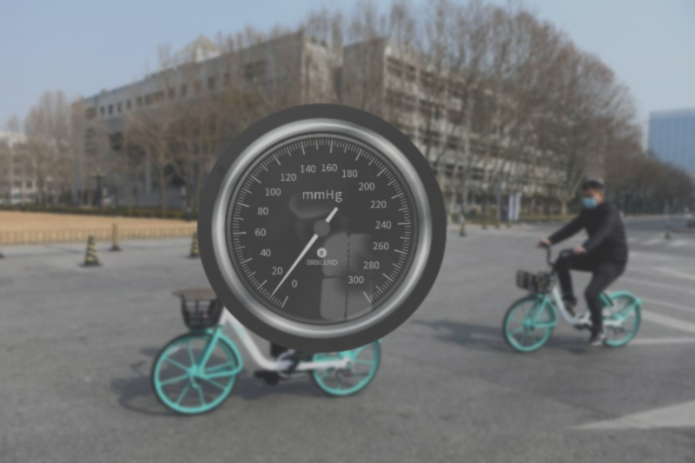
10 (mmHg)
